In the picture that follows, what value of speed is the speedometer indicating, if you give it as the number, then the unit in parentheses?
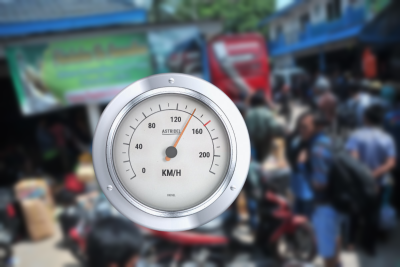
140 (km/h)
